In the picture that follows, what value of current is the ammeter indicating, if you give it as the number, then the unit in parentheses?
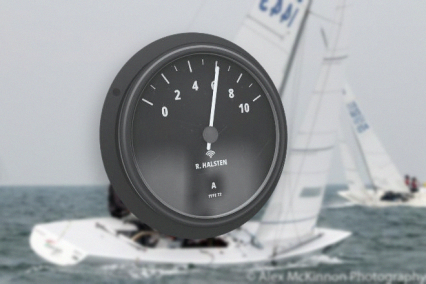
6 (A)
